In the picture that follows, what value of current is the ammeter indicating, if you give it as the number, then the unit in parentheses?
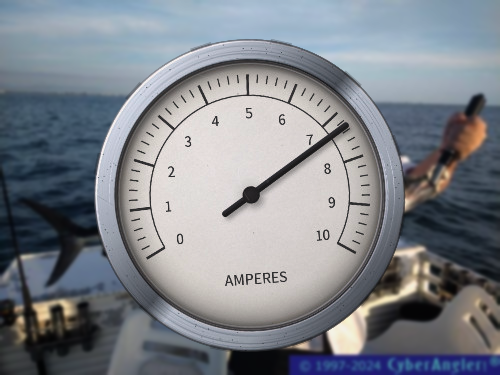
7.3 (A)
